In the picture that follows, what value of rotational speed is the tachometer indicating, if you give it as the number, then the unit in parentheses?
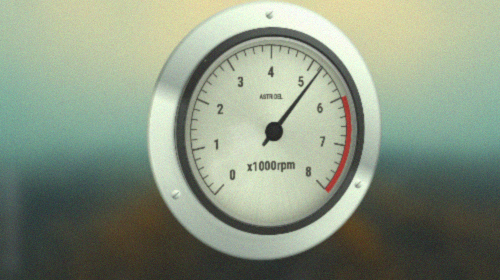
5200 (rpm)
